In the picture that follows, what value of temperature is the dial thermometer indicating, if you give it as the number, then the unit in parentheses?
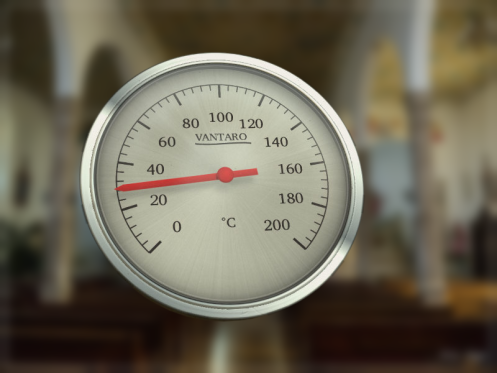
28 (°C)
